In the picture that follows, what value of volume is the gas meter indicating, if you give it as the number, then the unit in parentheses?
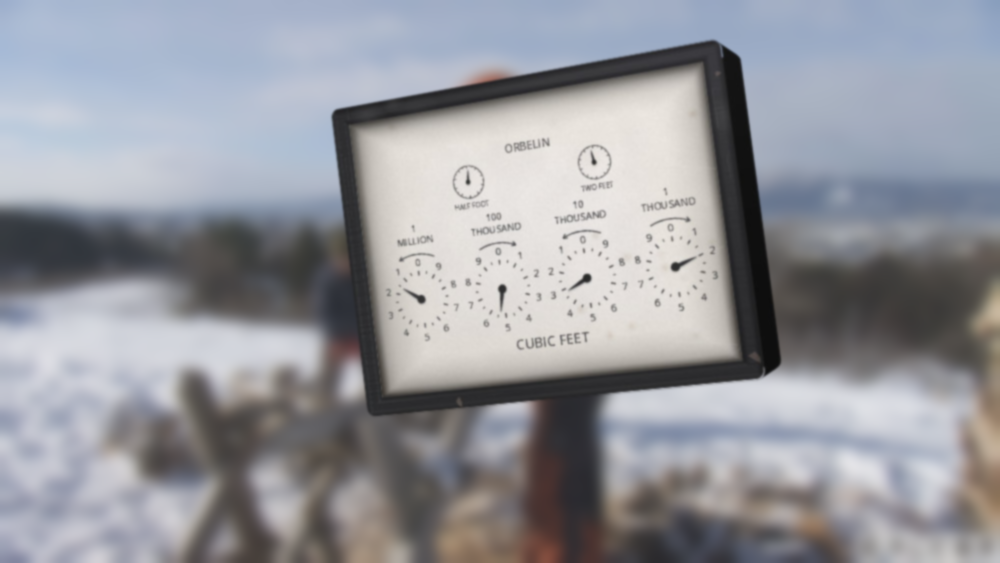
153200 (ft³)
